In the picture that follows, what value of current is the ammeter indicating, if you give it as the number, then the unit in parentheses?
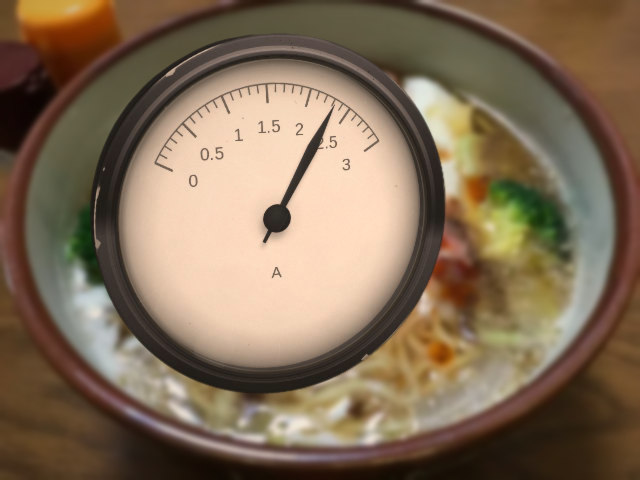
2.3 (A)
